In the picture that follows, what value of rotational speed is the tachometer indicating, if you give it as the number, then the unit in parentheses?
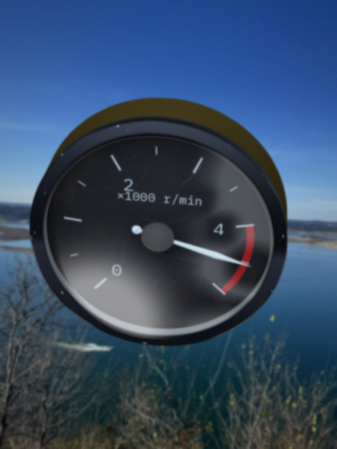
4500 (rpm)
